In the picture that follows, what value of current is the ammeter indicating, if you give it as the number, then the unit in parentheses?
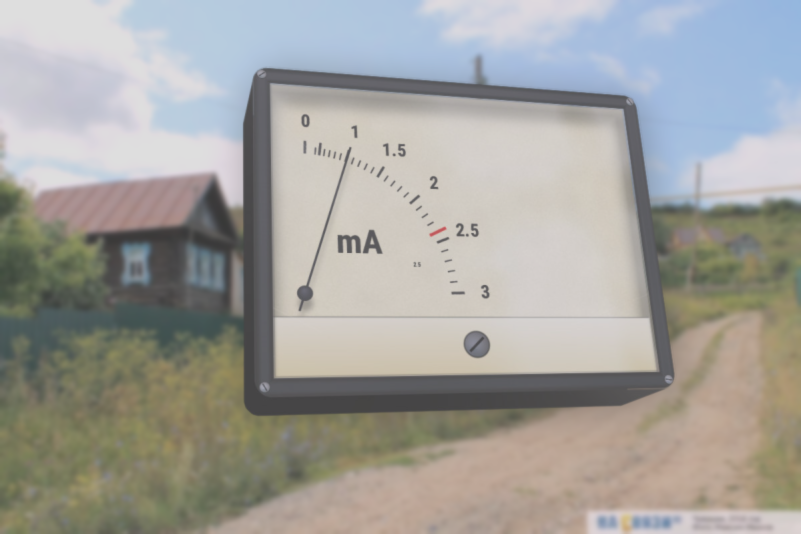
1 (mA)
